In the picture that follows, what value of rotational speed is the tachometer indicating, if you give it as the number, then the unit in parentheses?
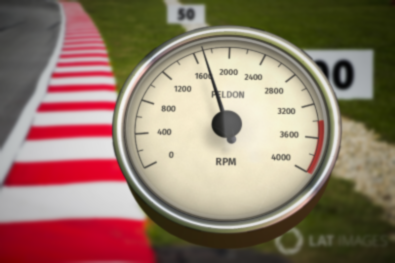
1700 (rpm)
